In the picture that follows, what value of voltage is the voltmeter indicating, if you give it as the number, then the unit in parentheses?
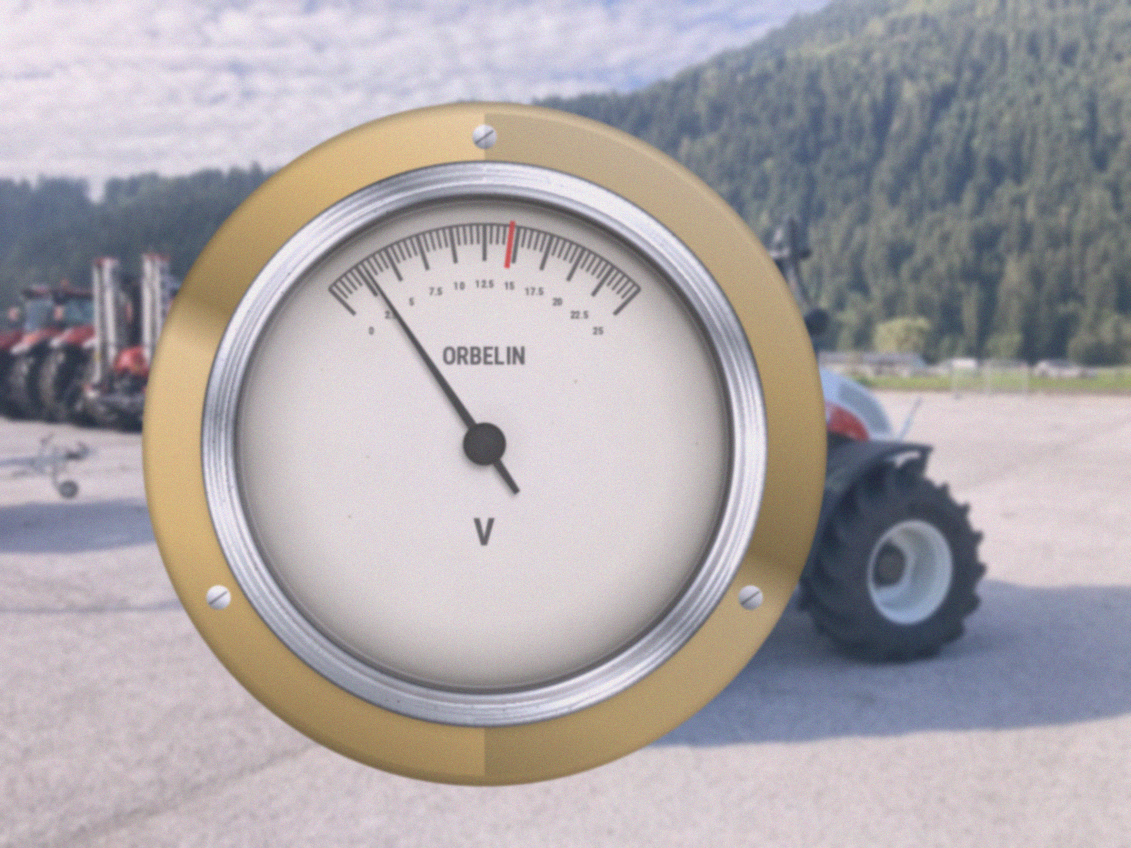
3 (V)
